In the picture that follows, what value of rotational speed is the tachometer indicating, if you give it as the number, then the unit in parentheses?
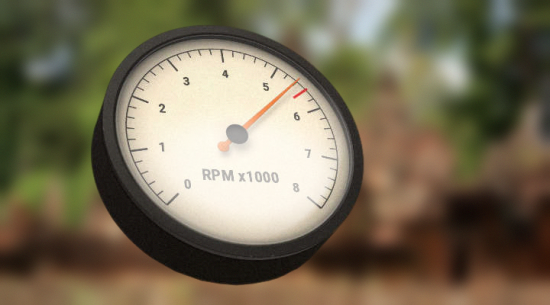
5400 (rpm)
